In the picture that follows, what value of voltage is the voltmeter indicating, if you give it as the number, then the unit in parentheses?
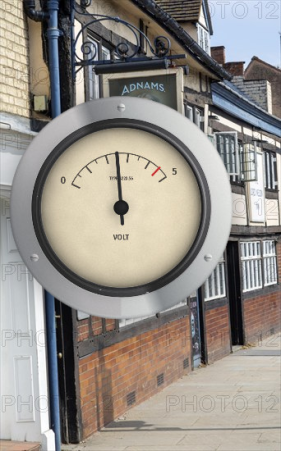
2.5 (V)
